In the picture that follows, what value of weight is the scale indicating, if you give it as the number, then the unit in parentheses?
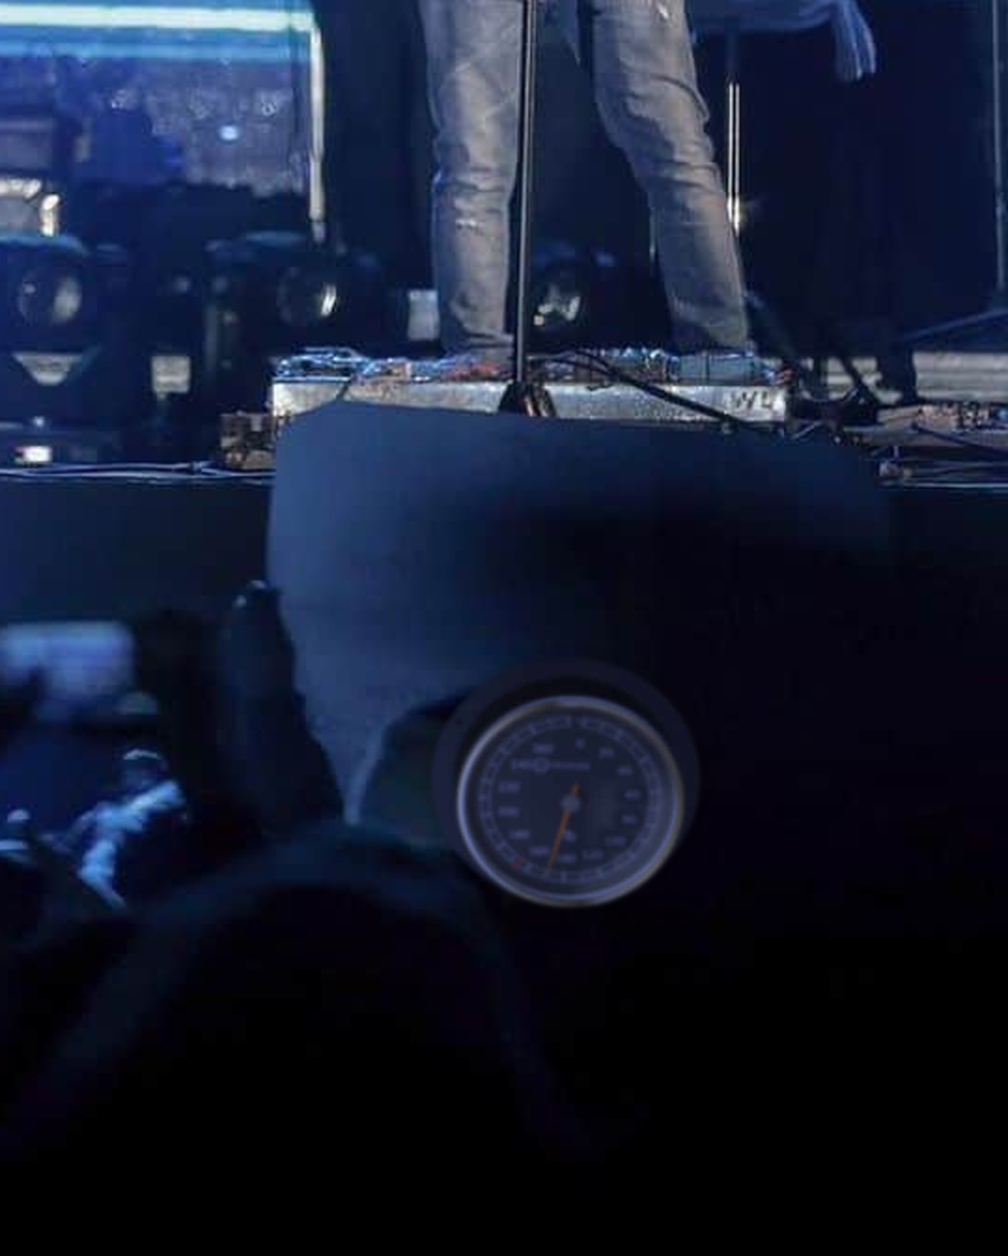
150 (lb)
